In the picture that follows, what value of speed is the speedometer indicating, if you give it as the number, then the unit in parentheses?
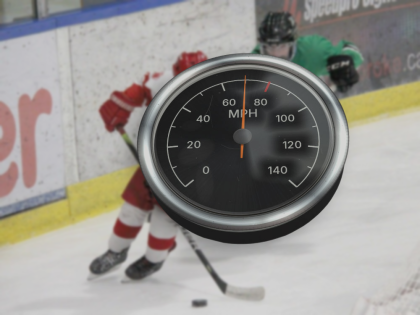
70 (mph)
